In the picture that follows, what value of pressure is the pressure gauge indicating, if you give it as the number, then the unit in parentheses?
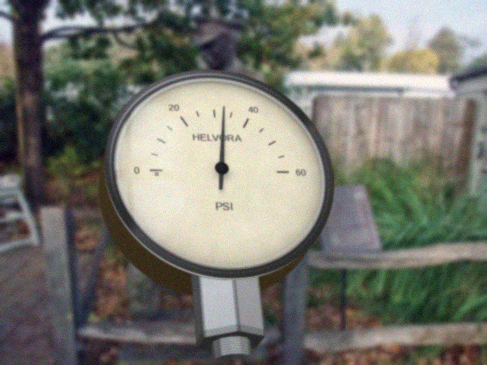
32.5 (psi)
